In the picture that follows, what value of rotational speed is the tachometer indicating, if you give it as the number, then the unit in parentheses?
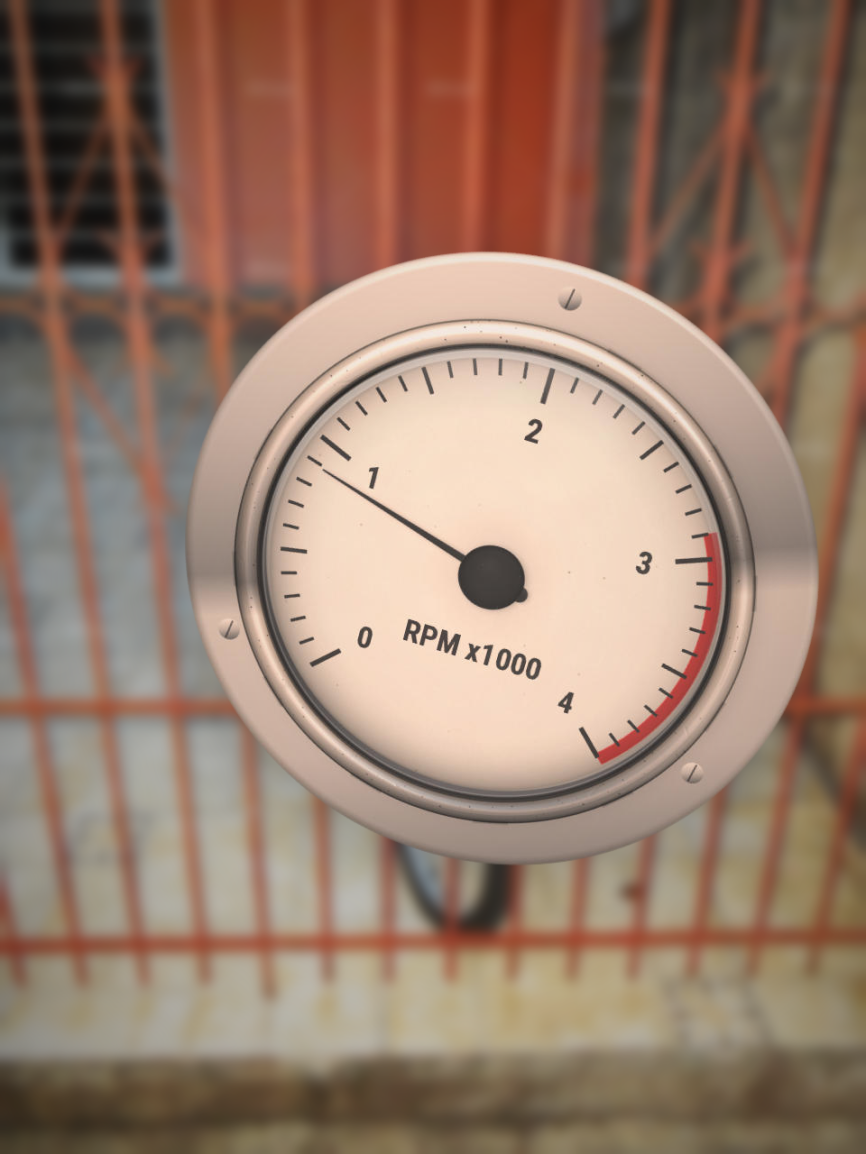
900 (rpm)
